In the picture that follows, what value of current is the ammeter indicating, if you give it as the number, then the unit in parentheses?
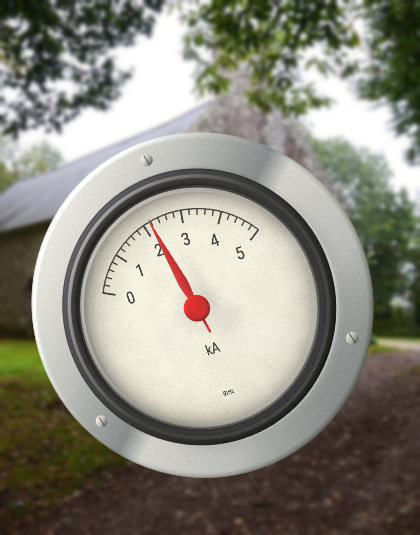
2.2 (kA)
